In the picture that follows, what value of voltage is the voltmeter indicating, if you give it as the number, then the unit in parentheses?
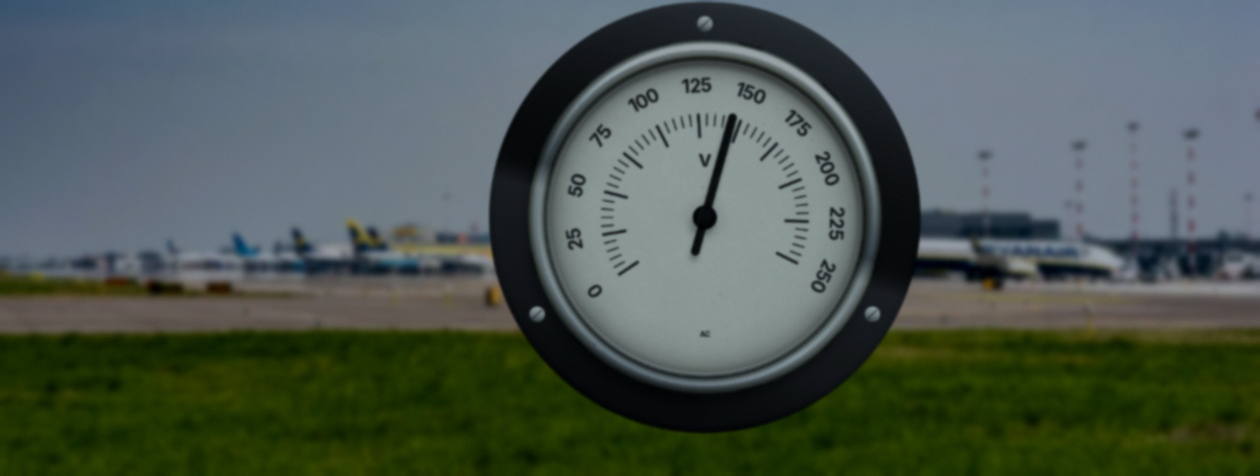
145 (V)
